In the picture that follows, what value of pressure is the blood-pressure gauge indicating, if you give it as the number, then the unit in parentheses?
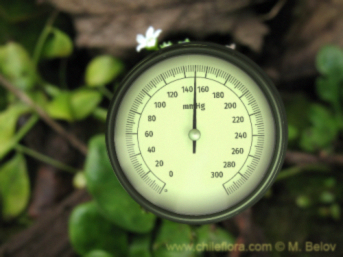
150 (mmHg)
